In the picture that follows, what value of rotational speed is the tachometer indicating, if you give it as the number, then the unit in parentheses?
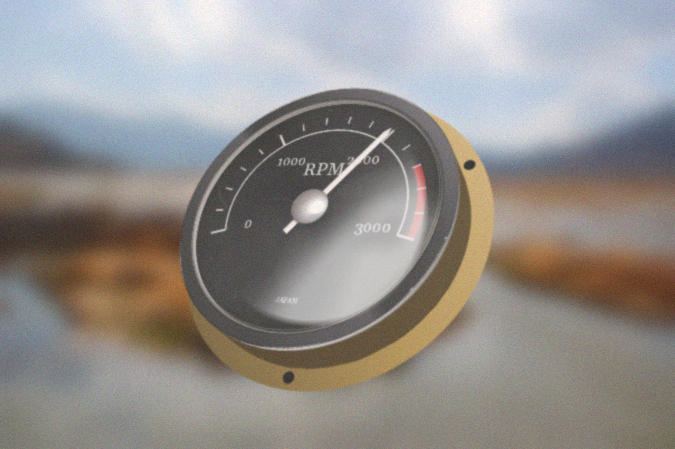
2000 (rpm)
